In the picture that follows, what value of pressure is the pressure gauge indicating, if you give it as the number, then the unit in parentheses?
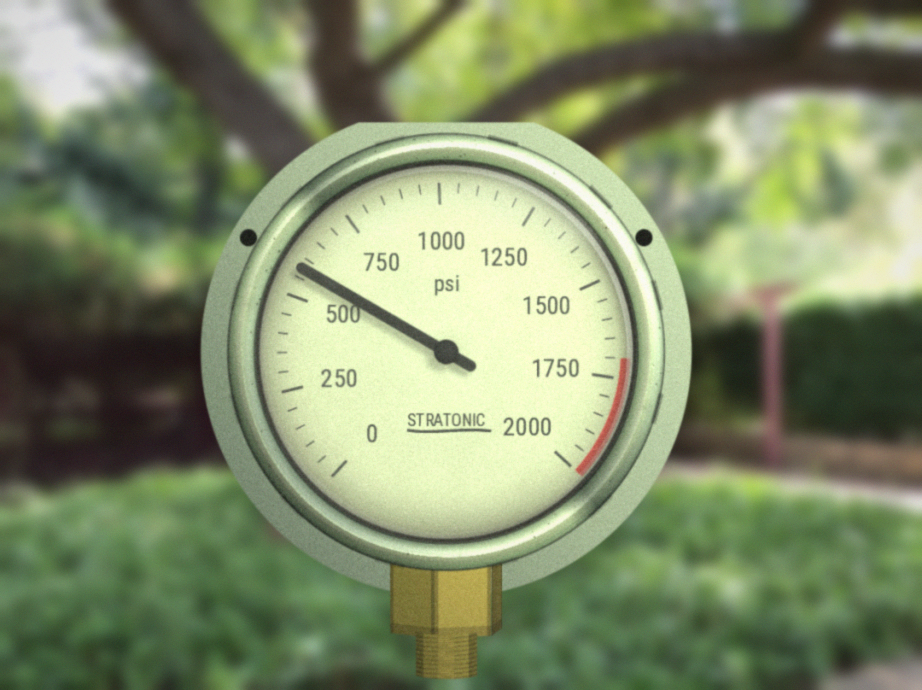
575 (psi)
